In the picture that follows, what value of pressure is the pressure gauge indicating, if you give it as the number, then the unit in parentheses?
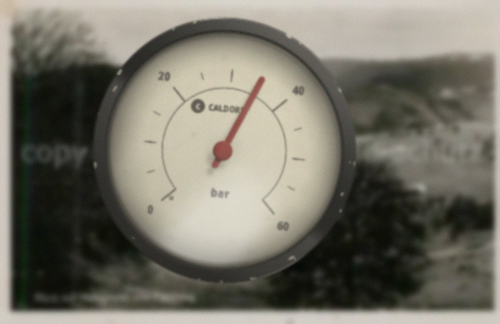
35 (bar)
